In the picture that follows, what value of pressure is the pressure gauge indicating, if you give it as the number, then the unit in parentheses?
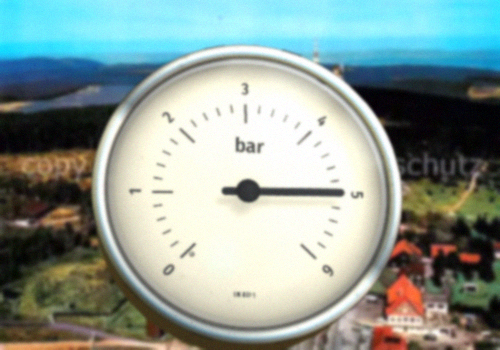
5 (bar)
